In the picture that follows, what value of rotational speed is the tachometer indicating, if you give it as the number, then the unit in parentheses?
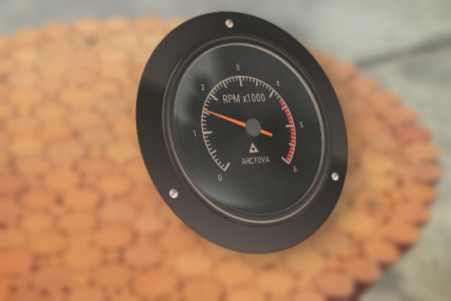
1500 (rpm)
